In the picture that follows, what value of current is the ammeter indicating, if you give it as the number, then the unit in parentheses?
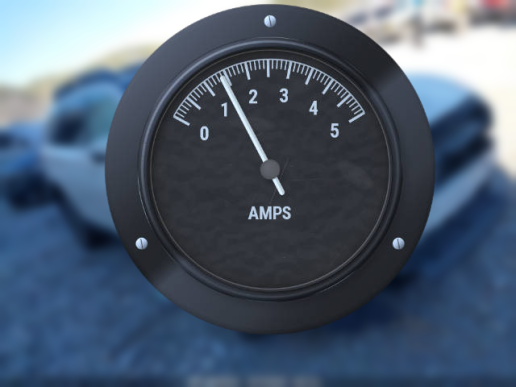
1.4 (A)
